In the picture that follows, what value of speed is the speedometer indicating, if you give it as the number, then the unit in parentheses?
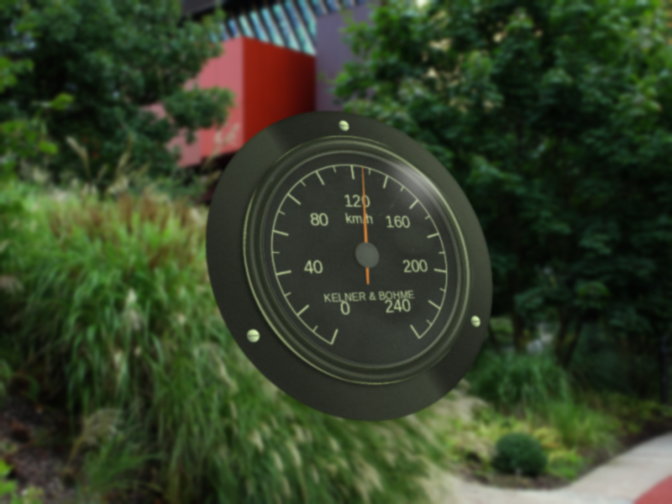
125 (km/h)
